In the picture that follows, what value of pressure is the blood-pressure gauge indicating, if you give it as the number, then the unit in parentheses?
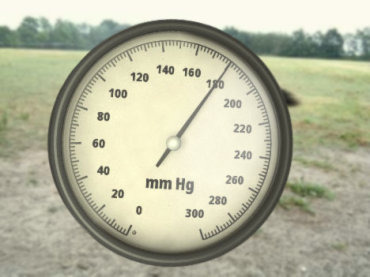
180 (mmHg)
